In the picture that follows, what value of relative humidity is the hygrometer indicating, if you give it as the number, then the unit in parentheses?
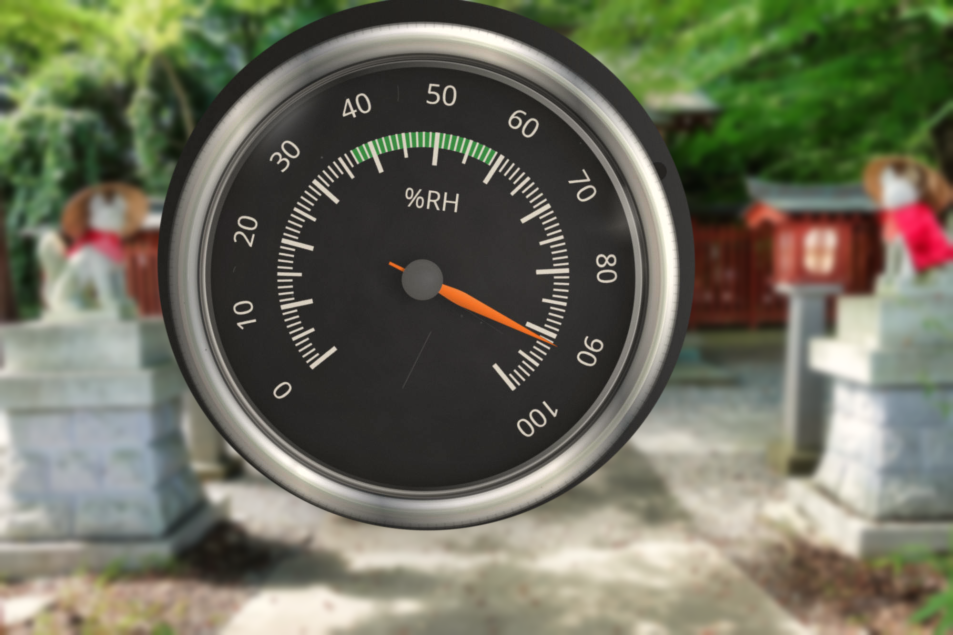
91 (%)
